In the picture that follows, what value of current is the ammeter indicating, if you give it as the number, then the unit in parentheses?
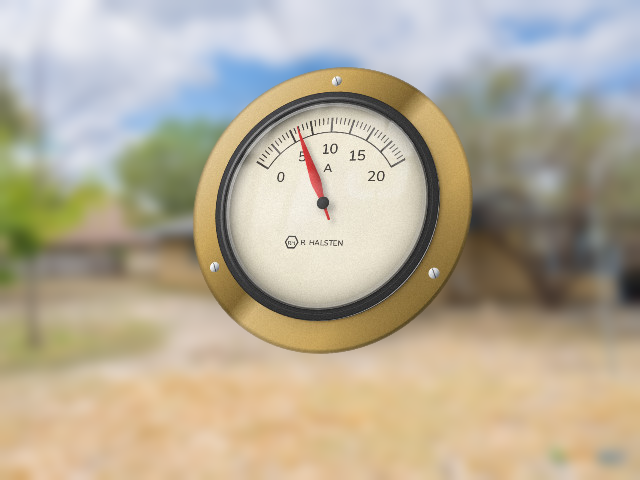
6 (A)
